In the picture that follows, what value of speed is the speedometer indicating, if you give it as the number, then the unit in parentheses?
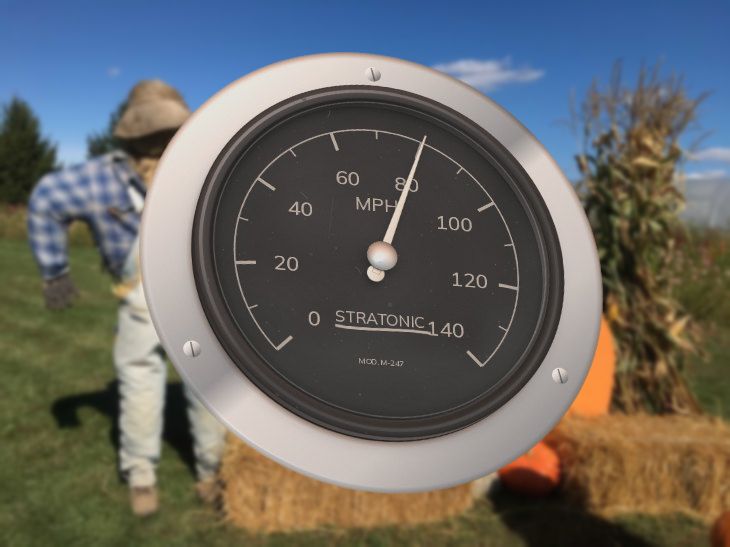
80 (mph)
